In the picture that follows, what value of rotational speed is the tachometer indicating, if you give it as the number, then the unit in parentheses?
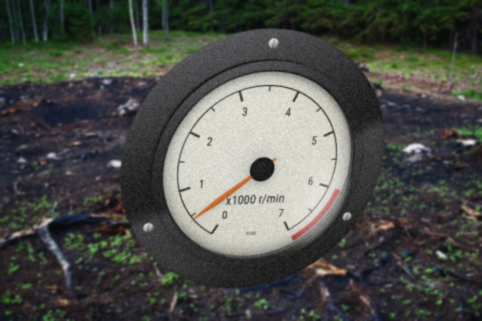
500 (rpm)
